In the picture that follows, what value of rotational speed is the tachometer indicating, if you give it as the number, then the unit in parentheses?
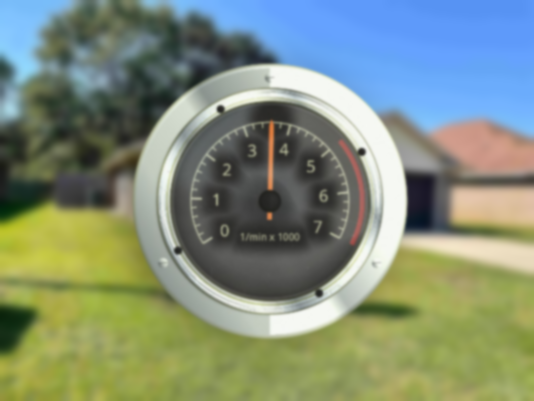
3600 (rpm)
